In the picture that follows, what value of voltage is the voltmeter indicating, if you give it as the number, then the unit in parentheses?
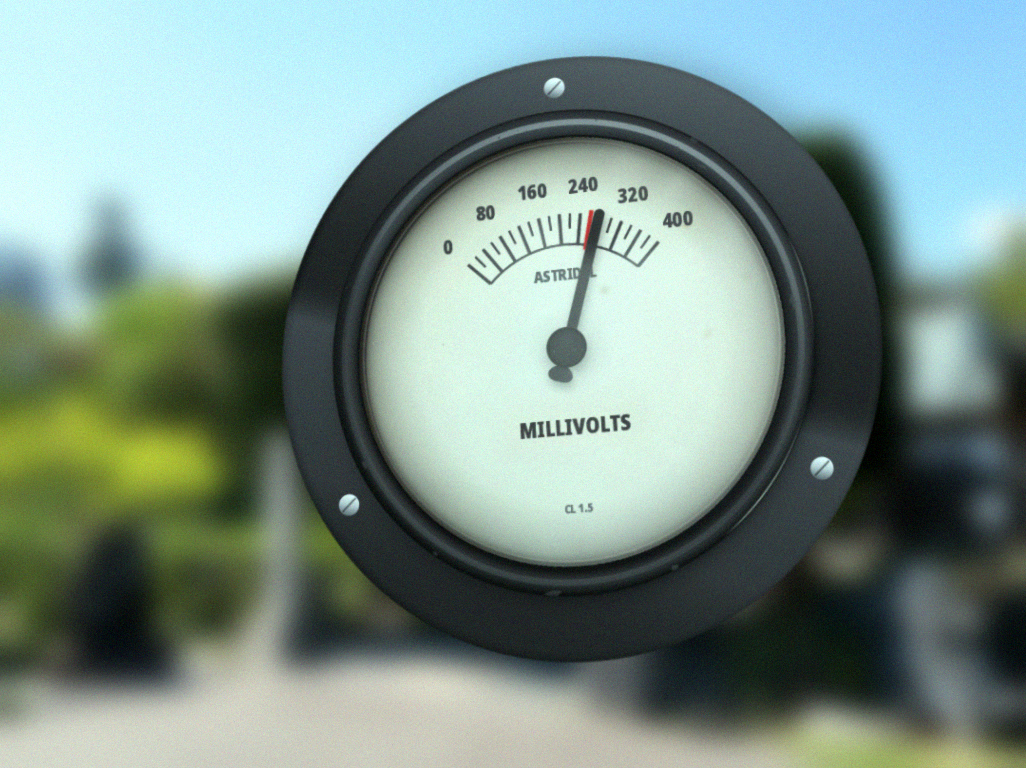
280 (mV)
